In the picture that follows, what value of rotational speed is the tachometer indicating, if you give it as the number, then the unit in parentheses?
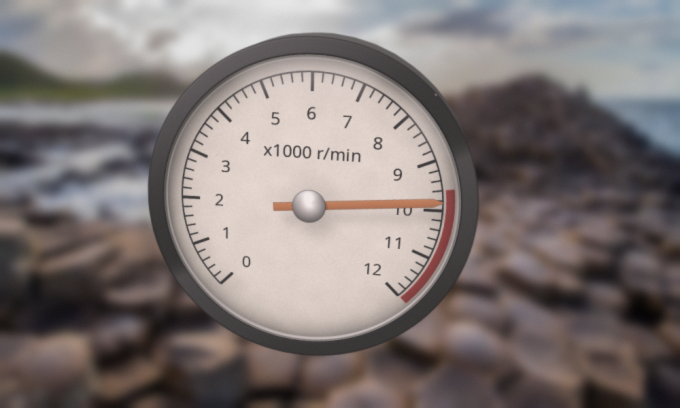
9800 (rpm)
